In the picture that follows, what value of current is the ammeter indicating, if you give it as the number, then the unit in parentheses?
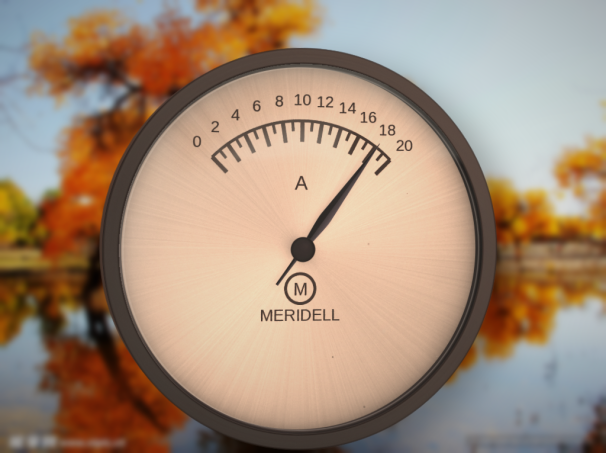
18 (A)
